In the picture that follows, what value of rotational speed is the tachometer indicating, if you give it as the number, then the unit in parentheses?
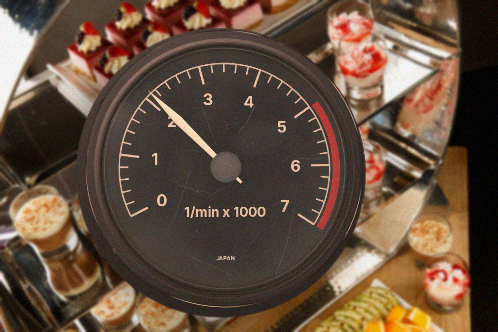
2100 (rpm)
